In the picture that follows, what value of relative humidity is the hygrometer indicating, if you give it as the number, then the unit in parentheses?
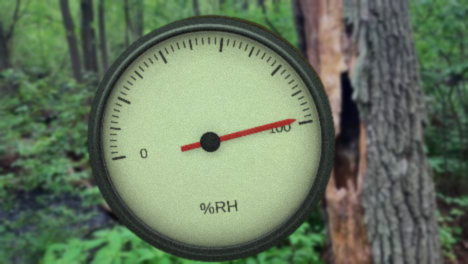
98 (%)
